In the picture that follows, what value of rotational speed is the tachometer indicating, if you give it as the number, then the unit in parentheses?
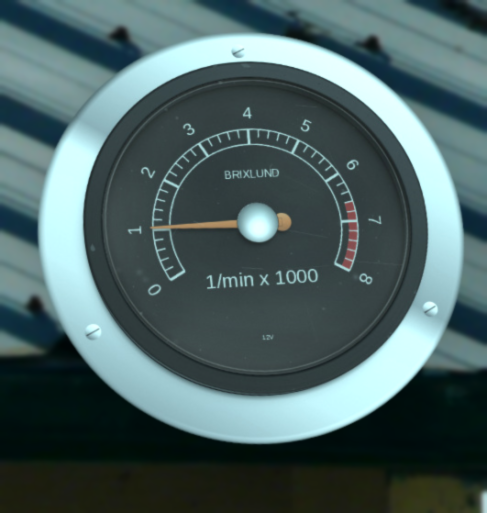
1000 (rpm)
